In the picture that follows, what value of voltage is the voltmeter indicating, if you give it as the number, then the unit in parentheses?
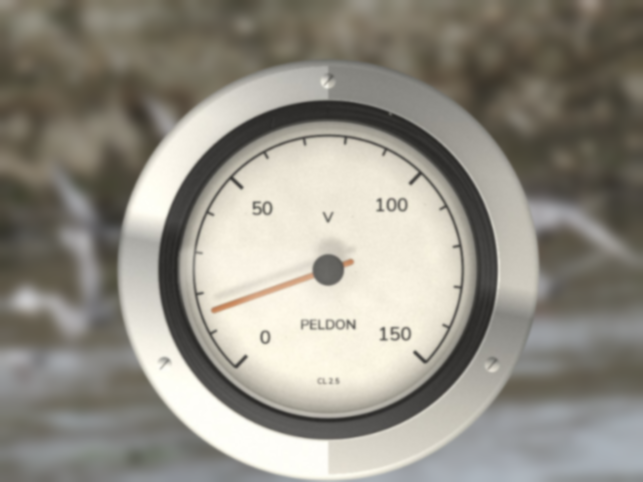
15 (V)
